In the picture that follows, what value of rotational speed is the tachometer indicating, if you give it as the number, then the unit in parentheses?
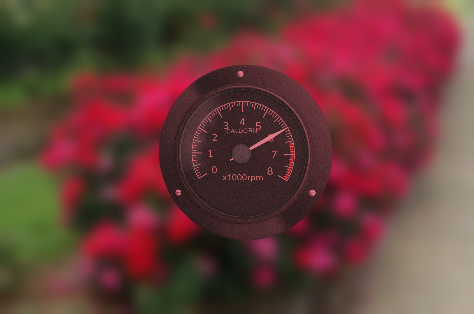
6000 (rpm)
